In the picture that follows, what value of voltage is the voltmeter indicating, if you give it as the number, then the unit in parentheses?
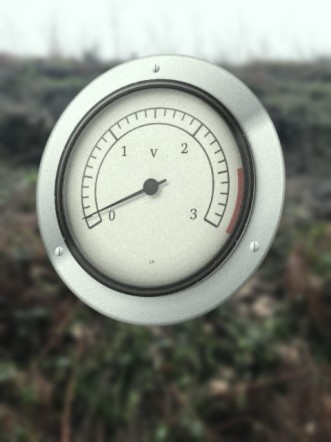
0.1 (V)
